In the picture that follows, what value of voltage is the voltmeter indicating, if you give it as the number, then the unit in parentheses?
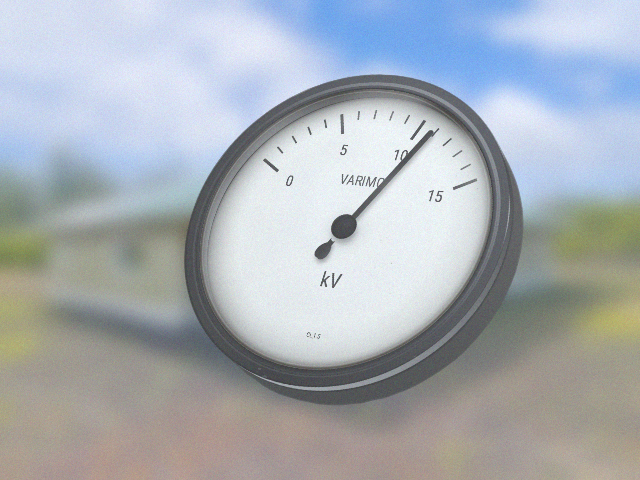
11 (kV)
